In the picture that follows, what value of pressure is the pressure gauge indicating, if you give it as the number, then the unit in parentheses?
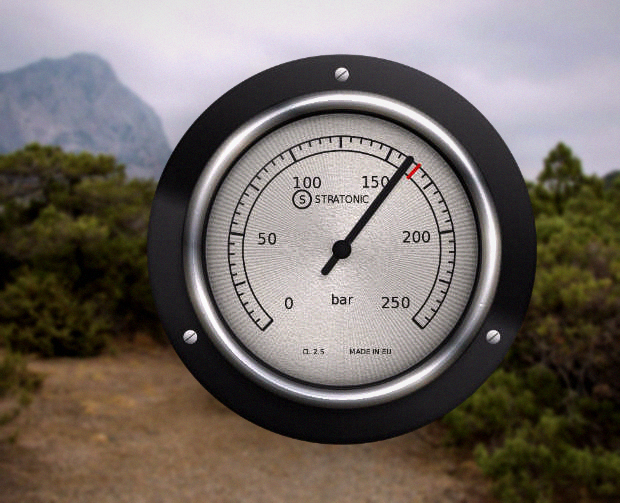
160 (bar)
